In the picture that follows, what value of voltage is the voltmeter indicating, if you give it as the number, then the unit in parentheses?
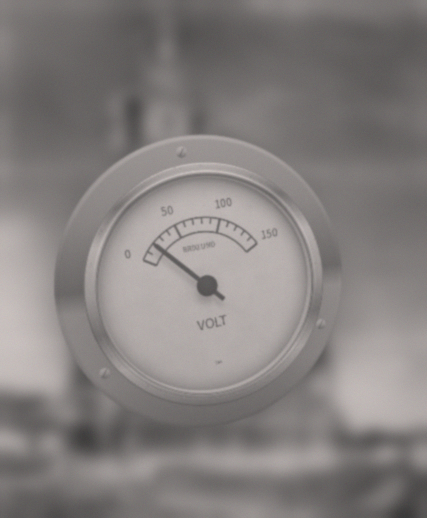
20 (V)
